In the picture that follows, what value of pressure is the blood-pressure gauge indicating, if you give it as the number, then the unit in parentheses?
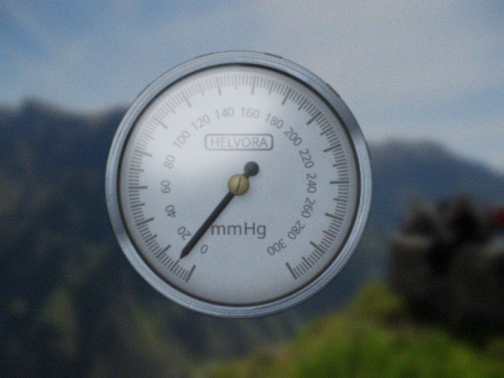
10 (mmHg)
